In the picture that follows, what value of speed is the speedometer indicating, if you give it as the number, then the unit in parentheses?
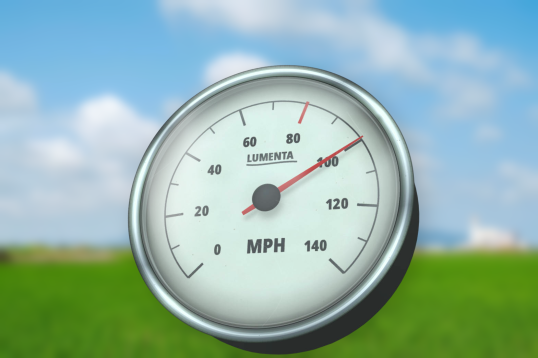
100 (mph)
